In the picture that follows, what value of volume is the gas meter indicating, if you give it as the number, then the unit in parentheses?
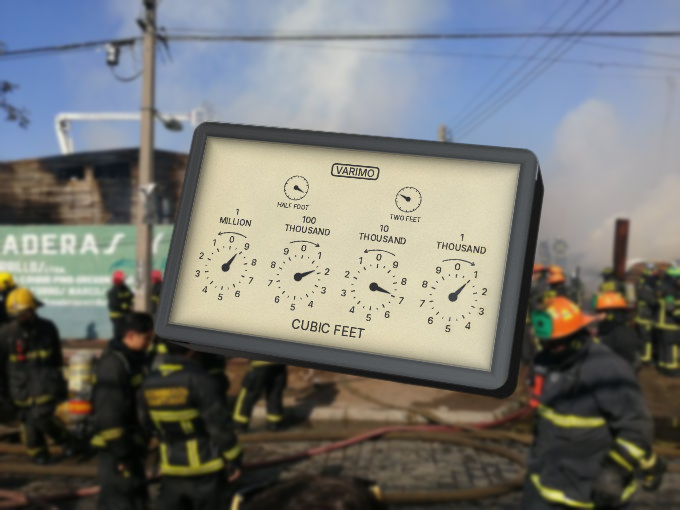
917100 (ft³)
